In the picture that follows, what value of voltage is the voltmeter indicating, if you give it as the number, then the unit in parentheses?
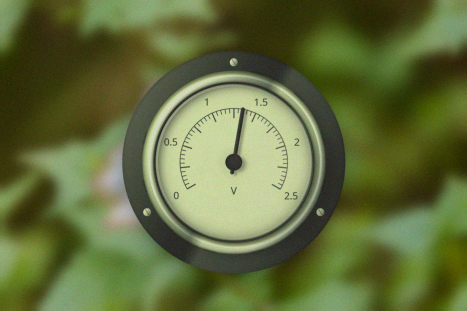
1.35 (V)
